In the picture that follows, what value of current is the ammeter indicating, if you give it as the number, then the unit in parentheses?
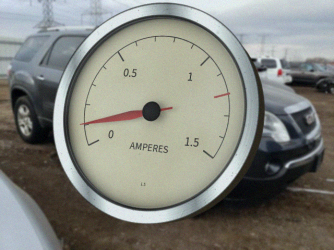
0.1 (A)
